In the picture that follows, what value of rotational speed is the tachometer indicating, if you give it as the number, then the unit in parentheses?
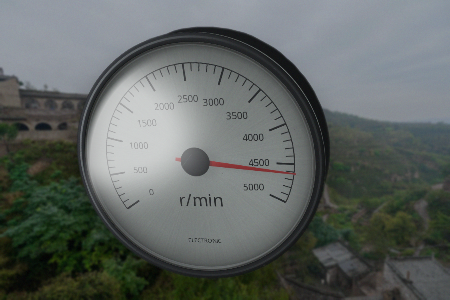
4600 (rpm)
